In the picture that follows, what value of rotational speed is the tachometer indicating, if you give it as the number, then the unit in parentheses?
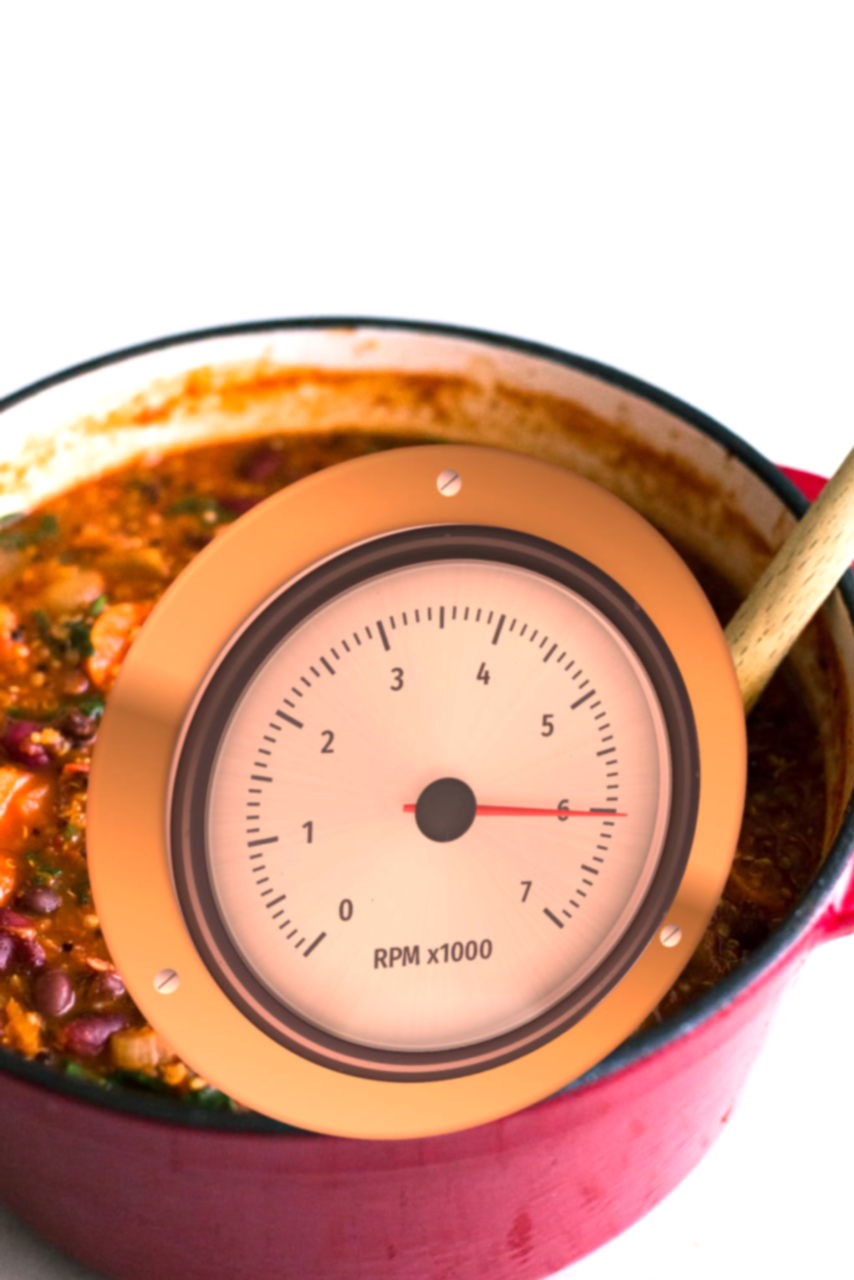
6000 (rpm)
